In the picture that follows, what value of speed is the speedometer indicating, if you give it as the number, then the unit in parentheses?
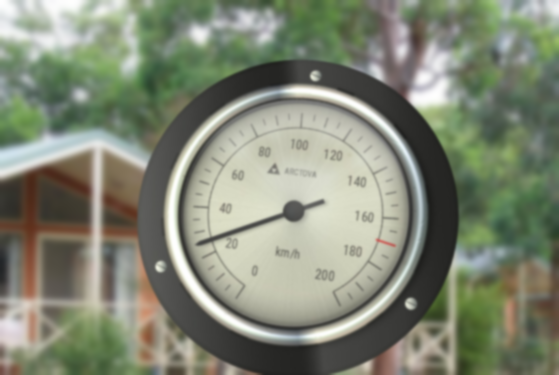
25 (km/h)
